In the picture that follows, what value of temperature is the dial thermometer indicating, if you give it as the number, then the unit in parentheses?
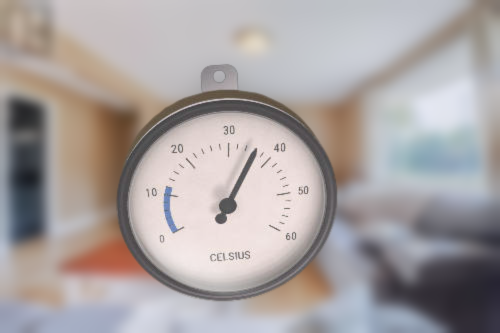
36 (°C)
